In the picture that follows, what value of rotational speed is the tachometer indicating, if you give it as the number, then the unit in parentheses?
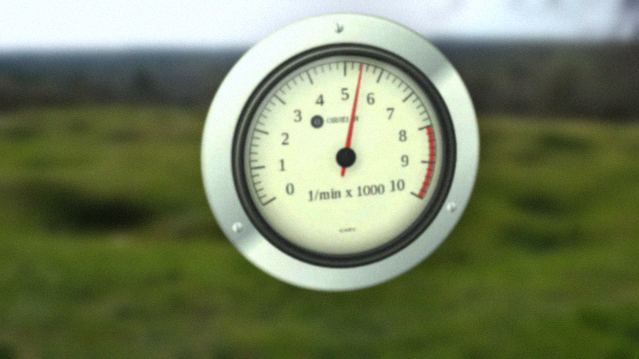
5400 (rpm)
